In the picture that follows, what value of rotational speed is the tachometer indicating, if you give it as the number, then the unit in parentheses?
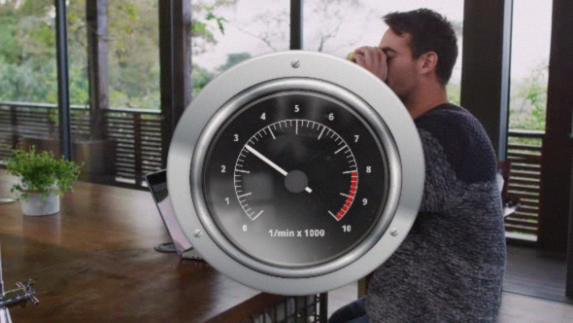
3000 (rpm)
